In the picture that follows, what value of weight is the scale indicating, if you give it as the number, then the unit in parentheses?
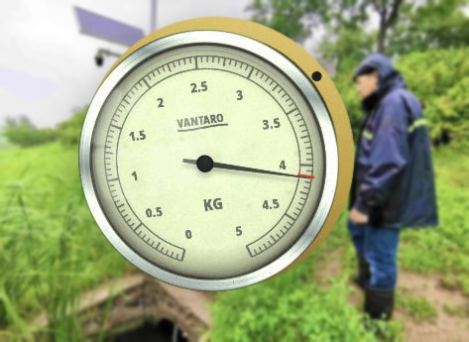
4.1 (kg)
